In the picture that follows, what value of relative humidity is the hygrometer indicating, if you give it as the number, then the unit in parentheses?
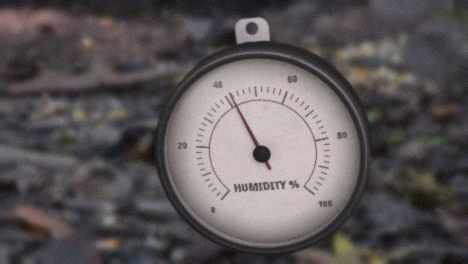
42 (%)
